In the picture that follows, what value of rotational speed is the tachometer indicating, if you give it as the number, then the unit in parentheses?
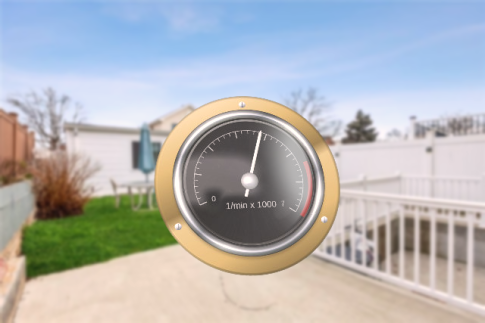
3800 (rpm)
